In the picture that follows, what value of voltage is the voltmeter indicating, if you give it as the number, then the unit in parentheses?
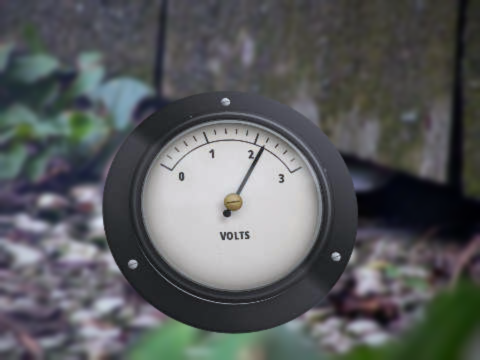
2.2 (V)
